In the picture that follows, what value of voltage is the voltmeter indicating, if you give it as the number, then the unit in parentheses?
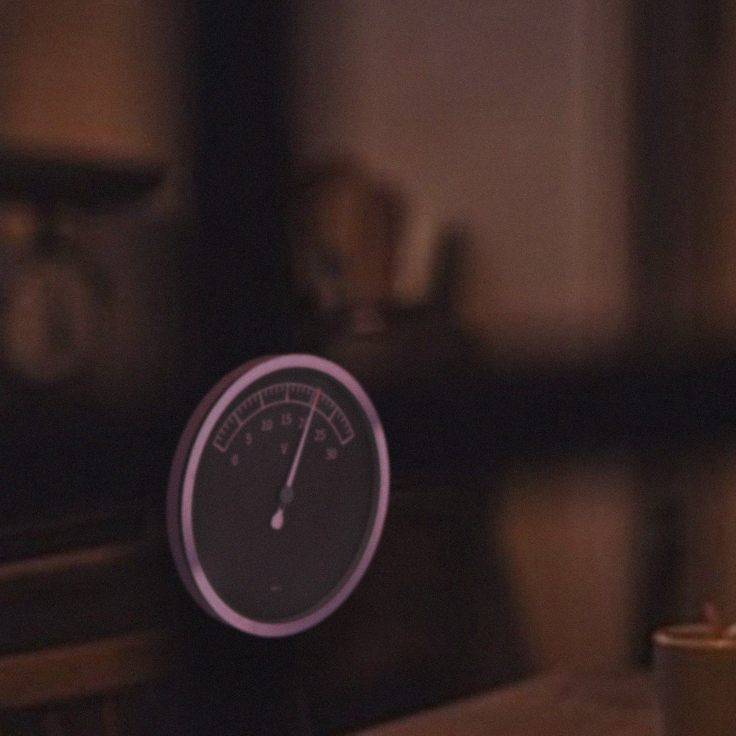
20 (V)
